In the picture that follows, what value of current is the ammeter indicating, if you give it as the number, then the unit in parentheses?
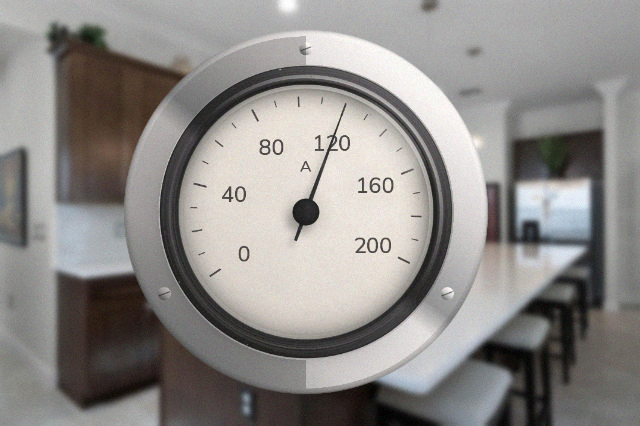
120 (A)
